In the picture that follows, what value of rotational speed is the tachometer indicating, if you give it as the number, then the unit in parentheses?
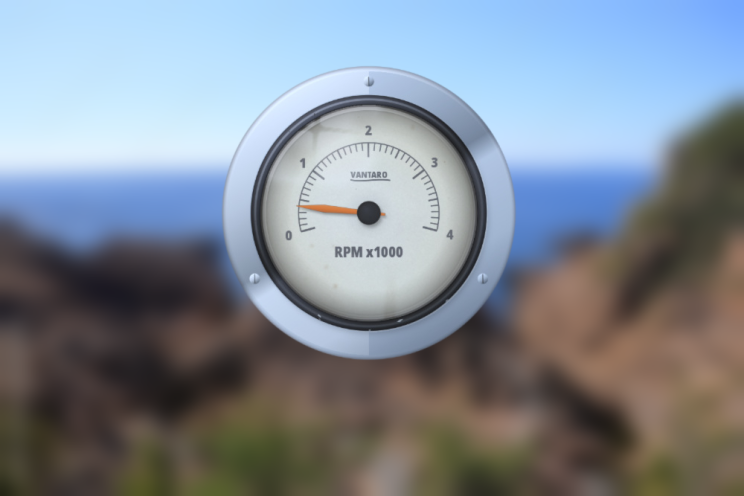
400 (rpm)
